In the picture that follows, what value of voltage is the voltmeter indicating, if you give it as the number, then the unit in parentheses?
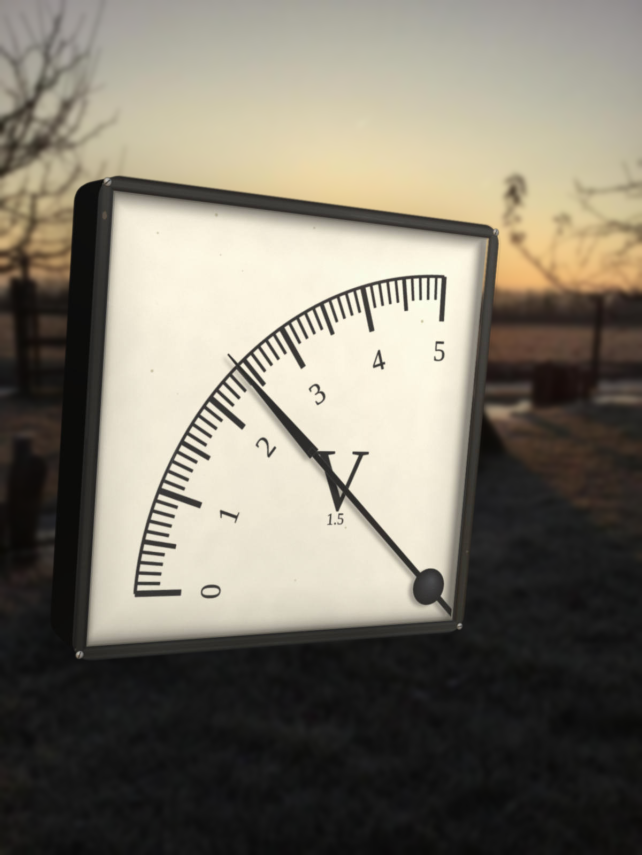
2.4 (V)
